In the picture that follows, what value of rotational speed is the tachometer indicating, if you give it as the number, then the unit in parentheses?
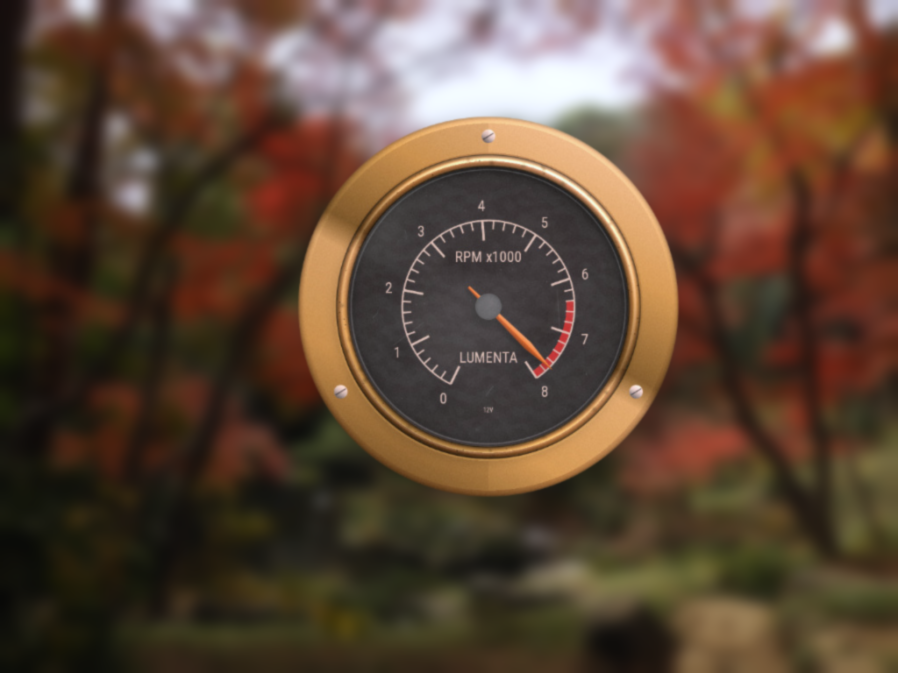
7700 (rpm)
